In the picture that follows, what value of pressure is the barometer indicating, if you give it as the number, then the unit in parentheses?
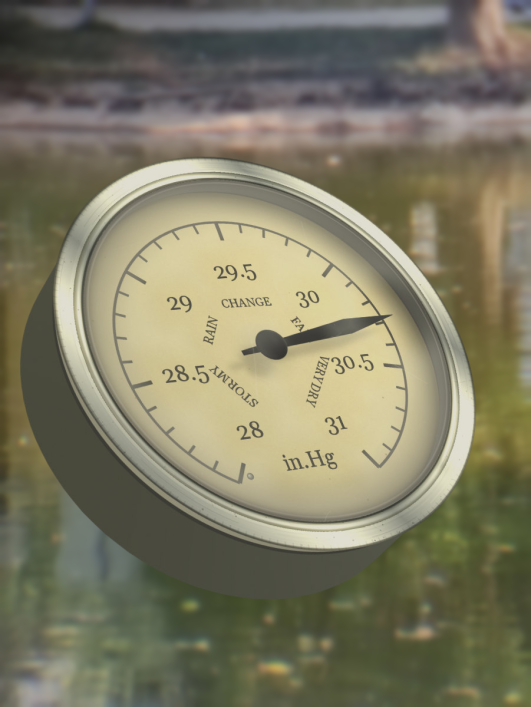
30.3 (inHg)
